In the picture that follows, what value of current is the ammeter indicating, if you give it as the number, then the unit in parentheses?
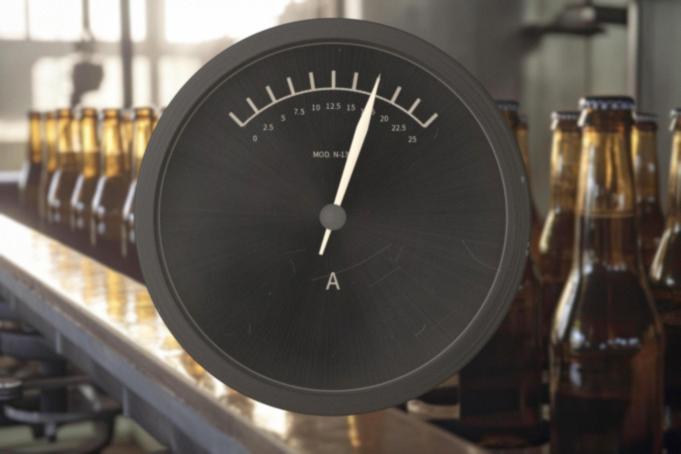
17.5 (A)
